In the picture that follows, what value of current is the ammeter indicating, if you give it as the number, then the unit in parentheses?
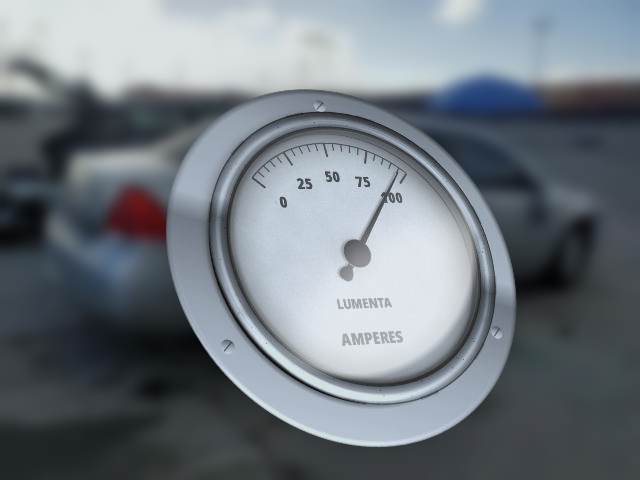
95 (A)
